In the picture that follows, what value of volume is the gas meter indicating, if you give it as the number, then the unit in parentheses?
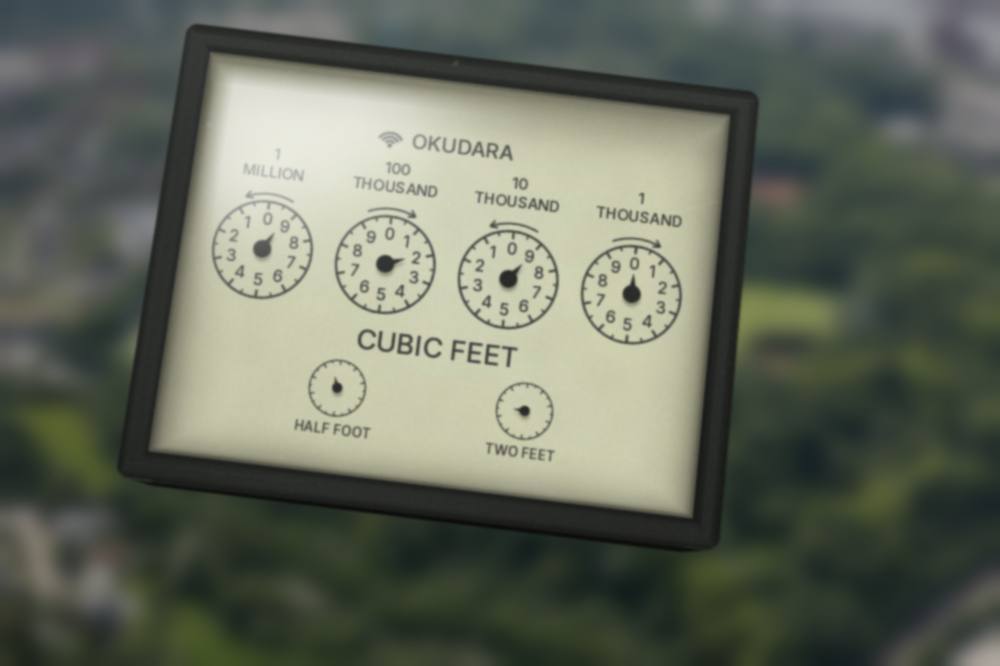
919000 (ft³)
